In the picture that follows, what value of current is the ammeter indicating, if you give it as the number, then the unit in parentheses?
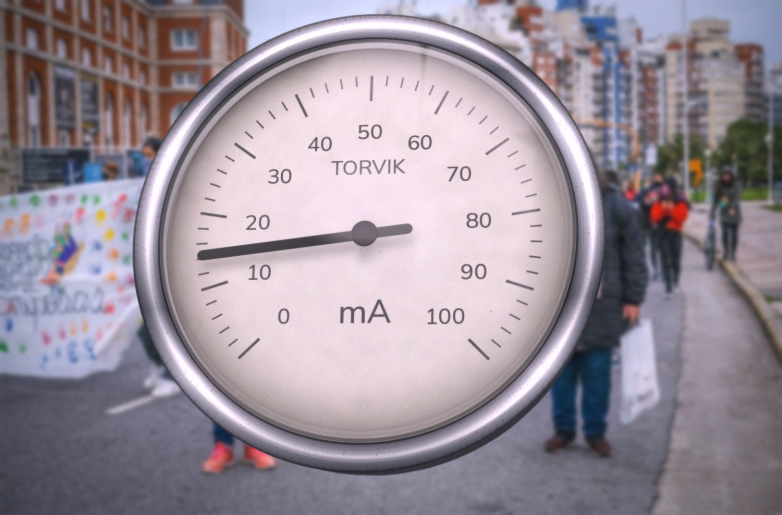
14 (mA)
